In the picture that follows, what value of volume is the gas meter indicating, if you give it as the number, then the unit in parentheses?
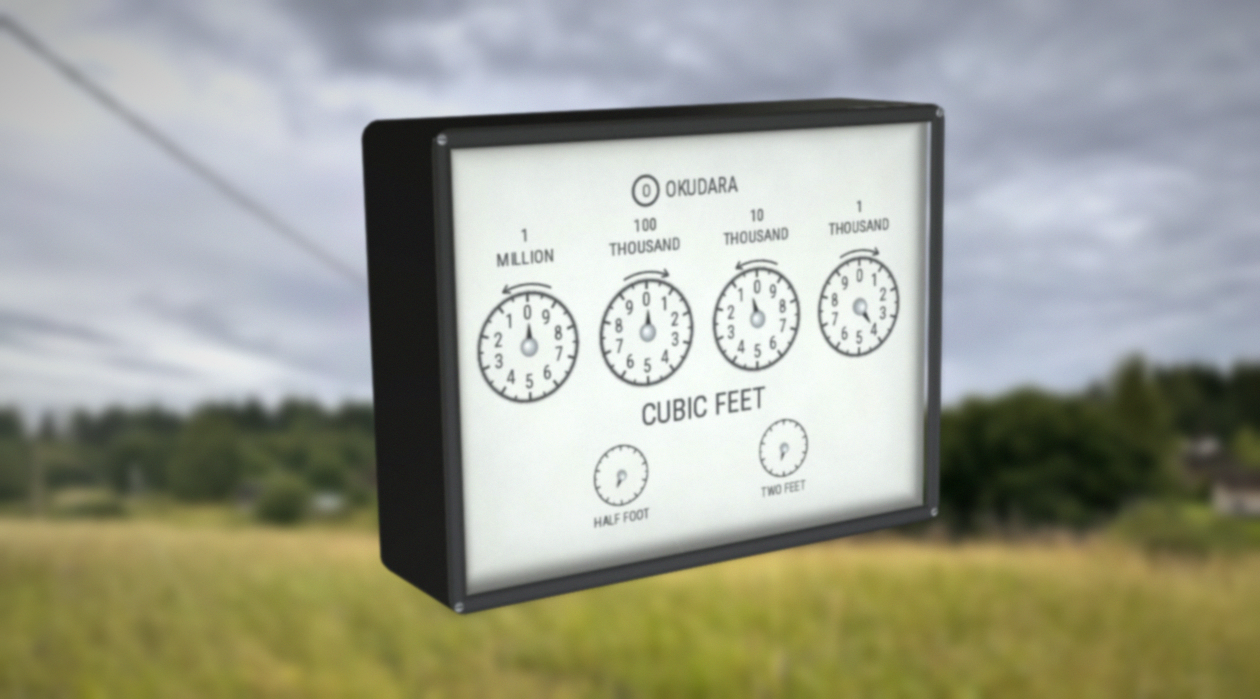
400 (ft³)
